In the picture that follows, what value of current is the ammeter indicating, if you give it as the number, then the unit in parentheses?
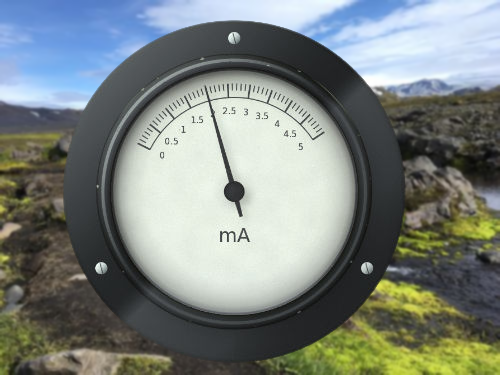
2 (mA)
